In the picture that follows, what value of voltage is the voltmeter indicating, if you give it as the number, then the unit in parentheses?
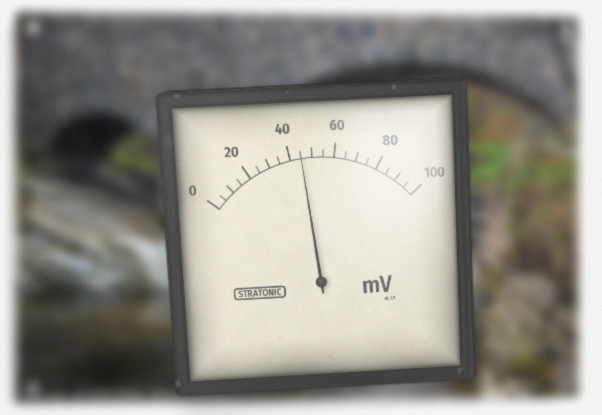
45 (mV)
